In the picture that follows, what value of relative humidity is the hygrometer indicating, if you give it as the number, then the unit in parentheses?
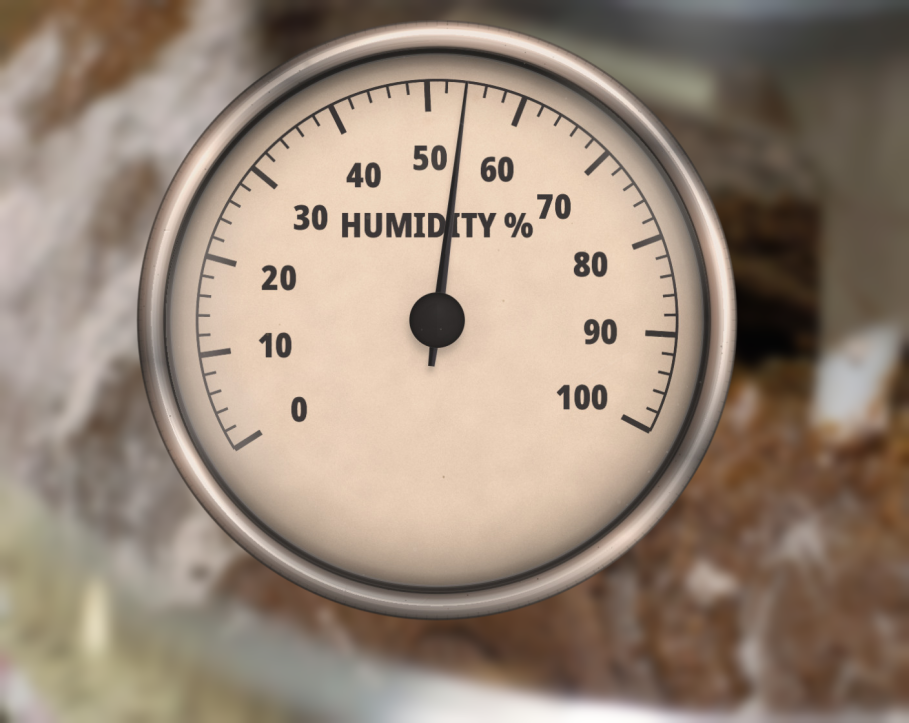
54 (%)
